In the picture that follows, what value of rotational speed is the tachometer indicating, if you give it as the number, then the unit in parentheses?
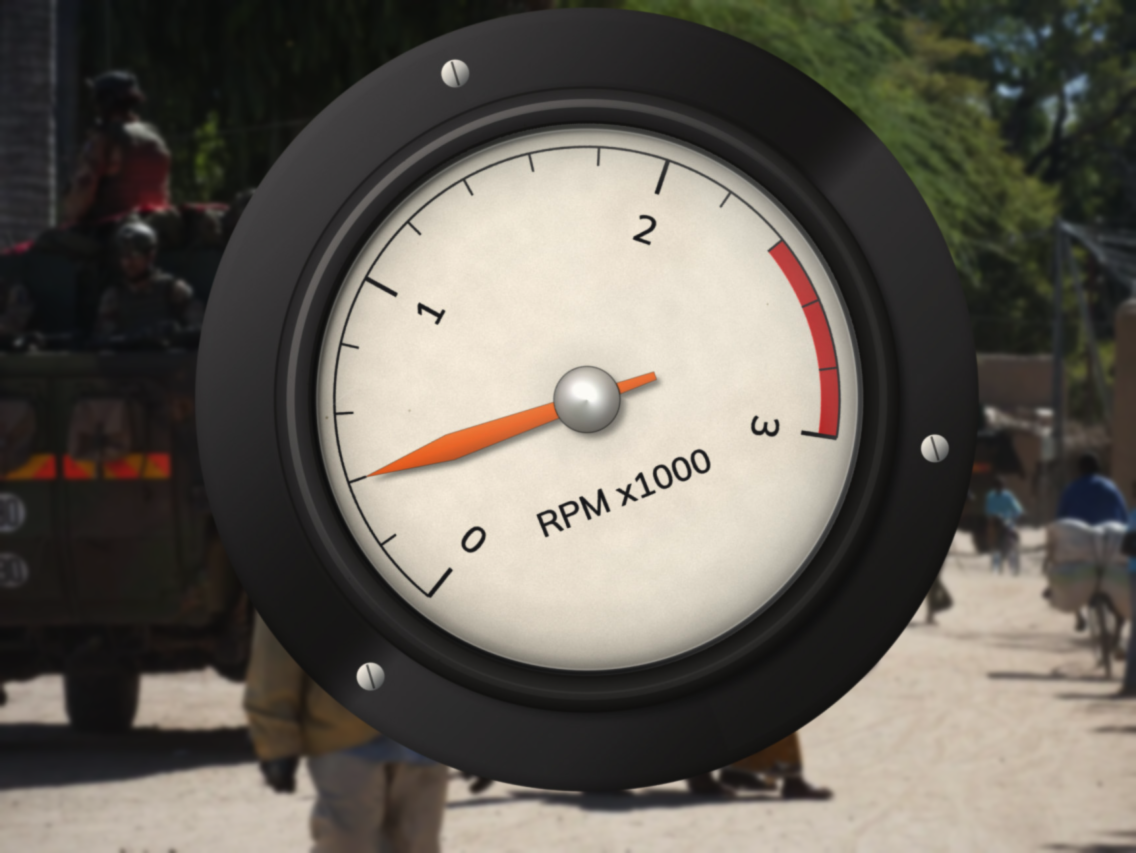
400 (rpm)
